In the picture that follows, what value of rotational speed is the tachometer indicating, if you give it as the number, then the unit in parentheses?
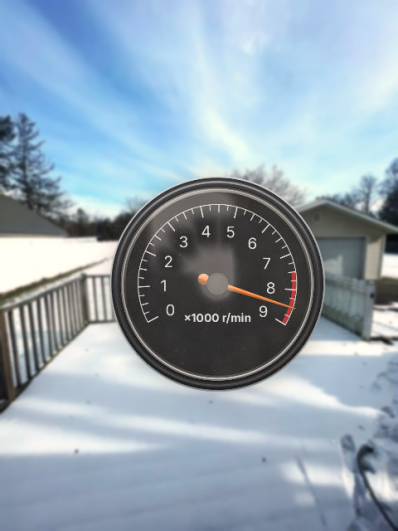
8500 (rpm)
